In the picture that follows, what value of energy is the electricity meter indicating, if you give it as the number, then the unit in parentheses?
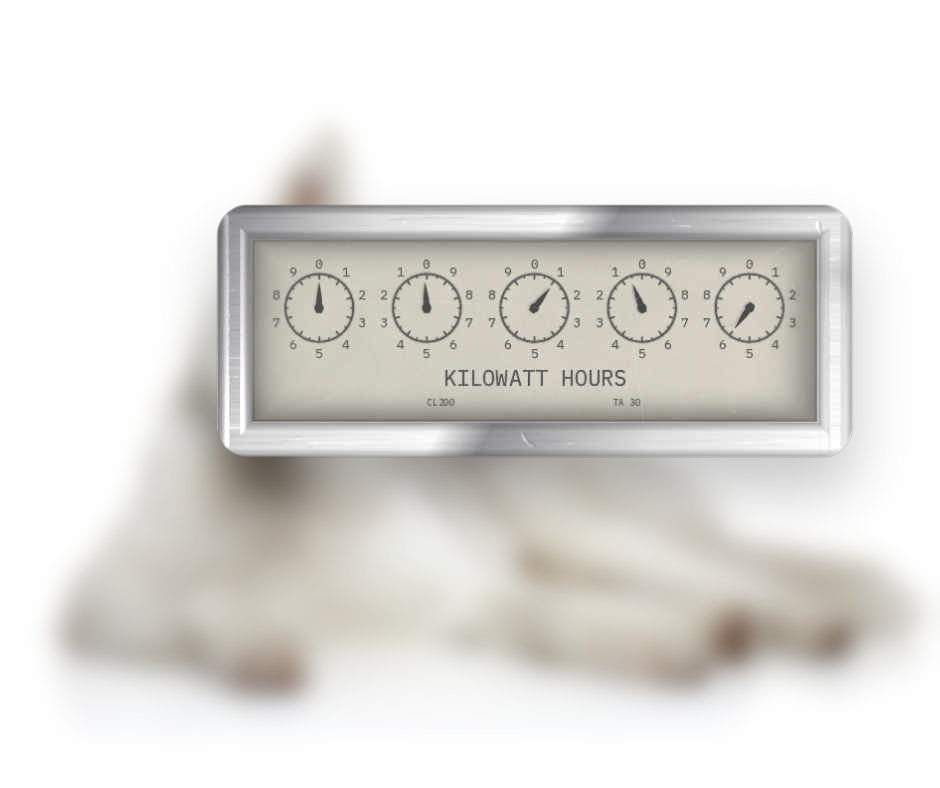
106 (kWh)
